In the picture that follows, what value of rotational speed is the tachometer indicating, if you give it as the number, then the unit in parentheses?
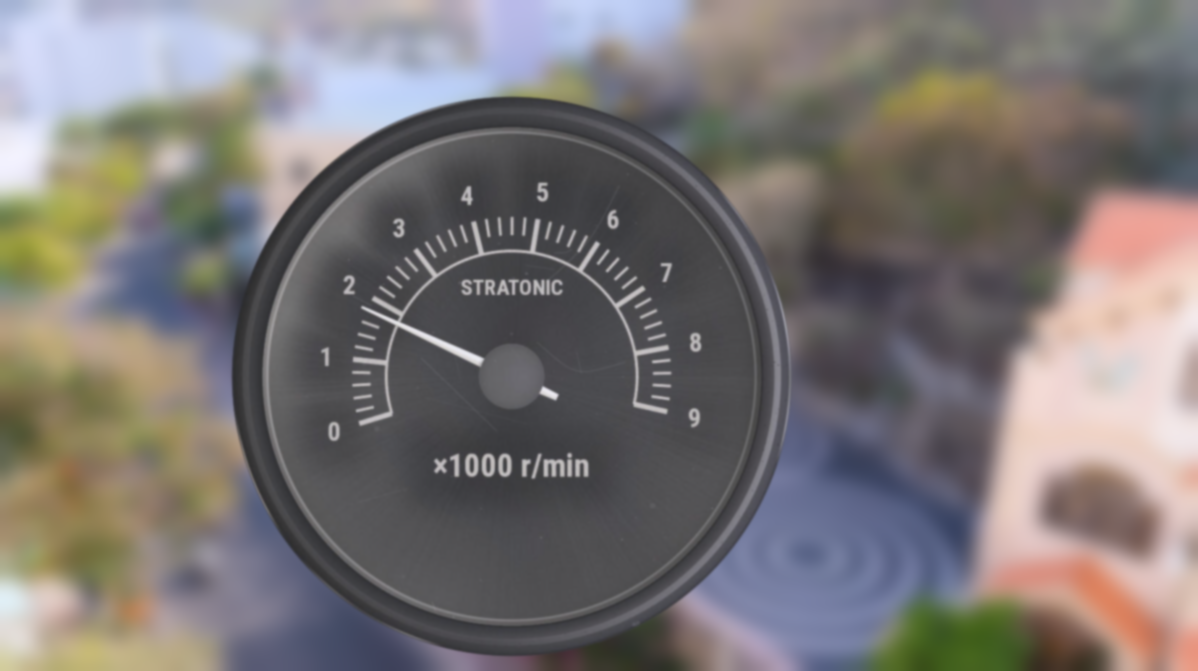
1800 (rpm)
